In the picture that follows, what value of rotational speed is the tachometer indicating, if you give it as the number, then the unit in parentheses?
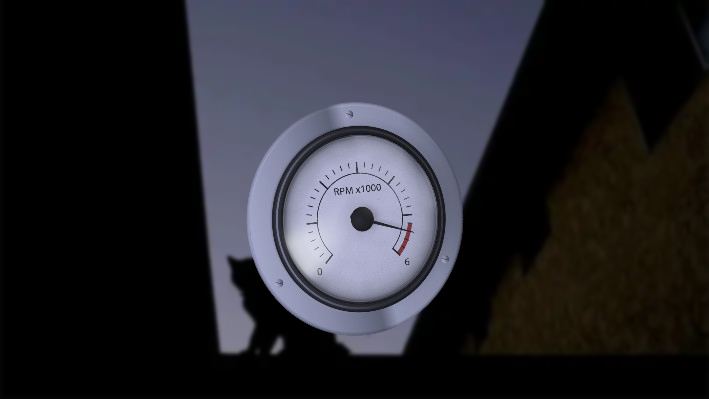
5400 (rpm)
